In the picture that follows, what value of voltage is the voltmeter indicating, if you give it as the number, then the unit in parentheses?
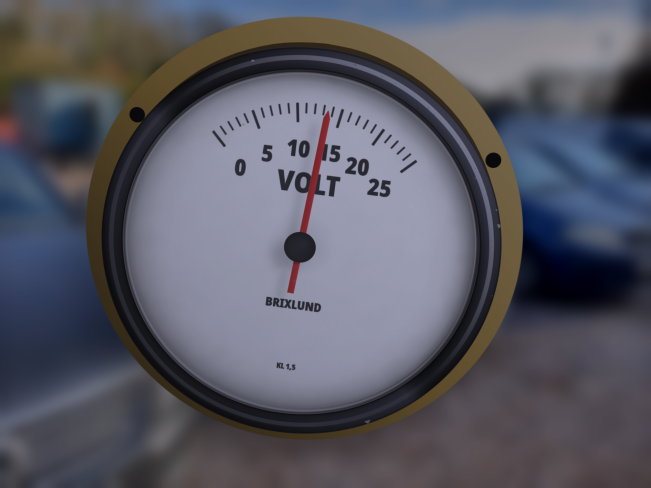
13.5 (V)
